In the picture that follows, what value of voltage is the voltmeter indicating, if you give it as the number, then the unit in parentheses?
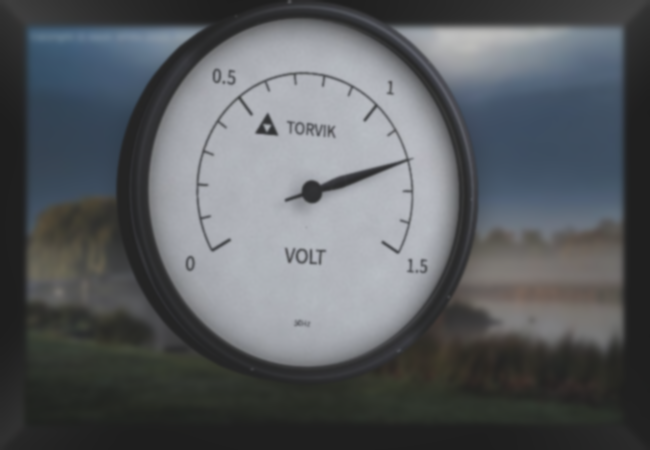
1.2 (V)
